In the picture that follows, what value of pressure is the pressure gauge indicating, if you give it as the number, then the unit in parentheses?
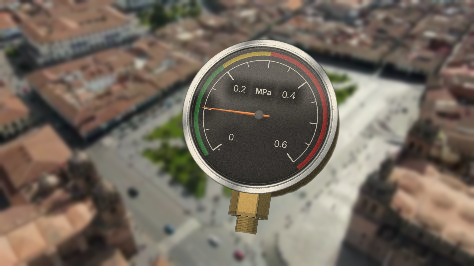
0.1 (MPa)
